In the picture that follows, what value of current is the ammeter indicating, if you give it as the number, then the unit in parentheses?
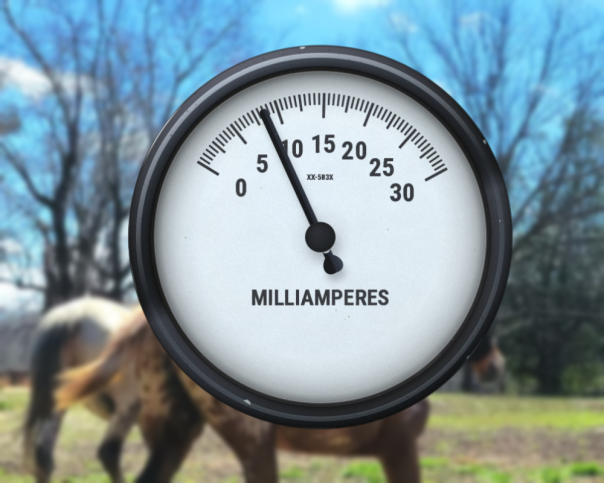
8.5 (mA)
